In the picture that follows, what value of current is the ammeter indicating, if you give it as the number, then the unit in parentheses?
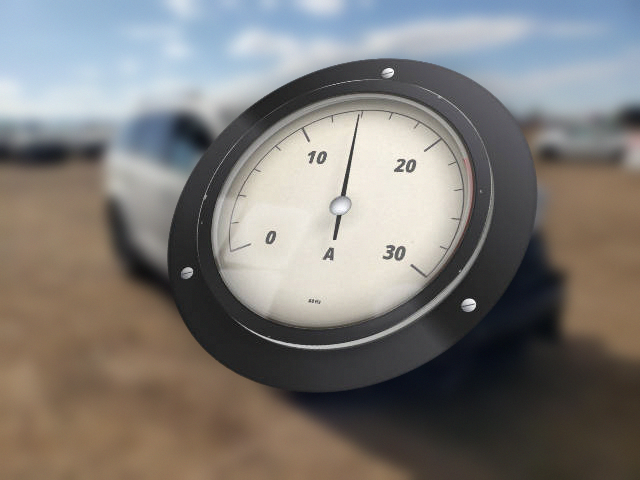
14 (A)
